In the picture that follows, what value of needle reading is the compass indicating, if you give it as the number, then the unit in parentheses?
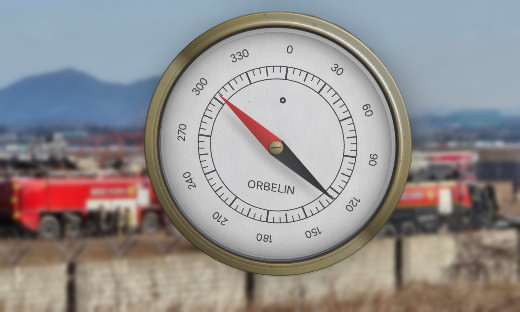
305 (°)
